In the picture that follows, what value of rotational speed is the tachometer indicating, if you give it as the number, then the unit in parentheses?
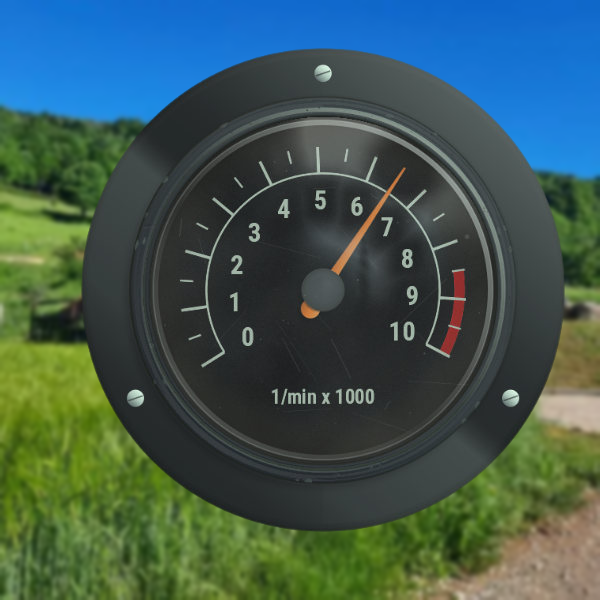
6500 (rpm)
